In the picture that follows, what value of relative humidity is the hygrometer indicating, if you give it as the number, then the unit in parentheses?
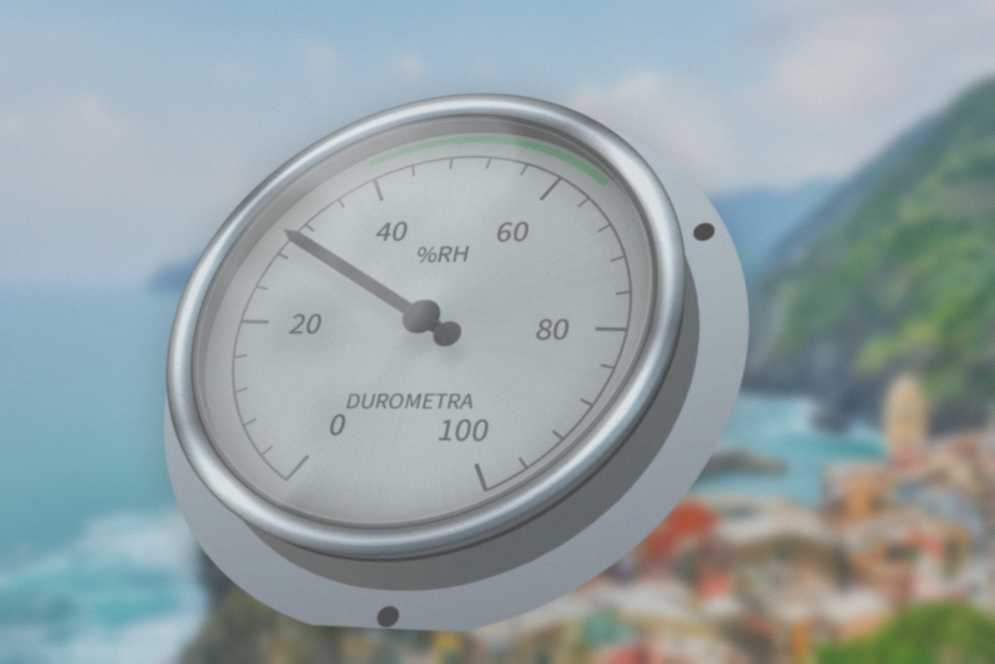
30 (%)
